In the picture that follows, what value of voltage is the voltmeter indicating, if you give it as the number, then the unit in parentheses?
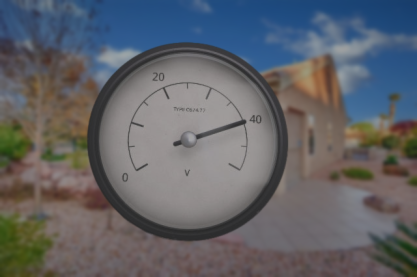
40 (V)
